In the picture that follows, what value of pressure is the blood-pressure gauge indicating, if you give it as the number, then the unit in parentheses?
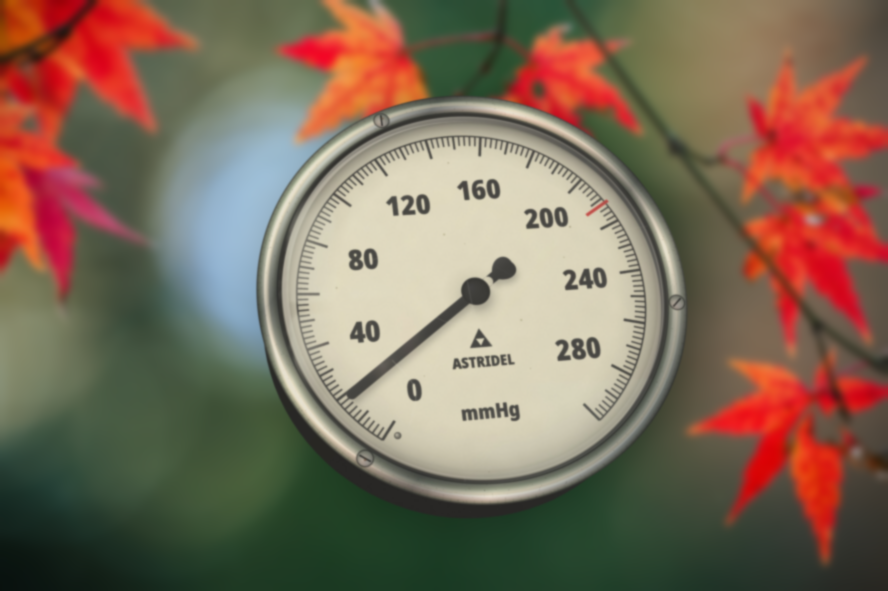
18 (mmHg)
